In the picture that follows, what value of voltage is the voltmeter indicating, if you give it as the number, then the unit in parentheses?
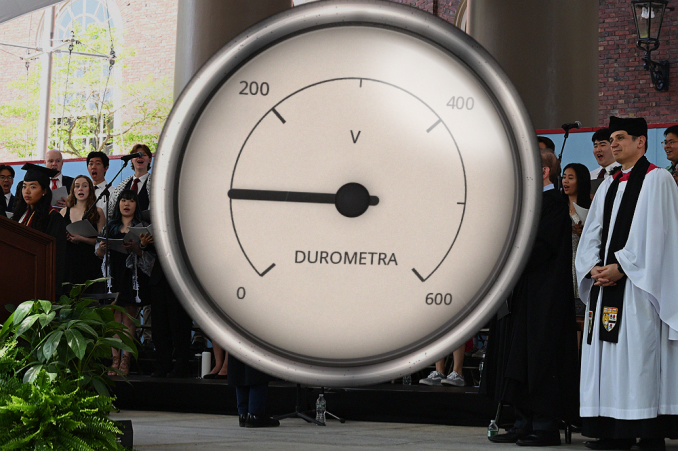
100 (V)
